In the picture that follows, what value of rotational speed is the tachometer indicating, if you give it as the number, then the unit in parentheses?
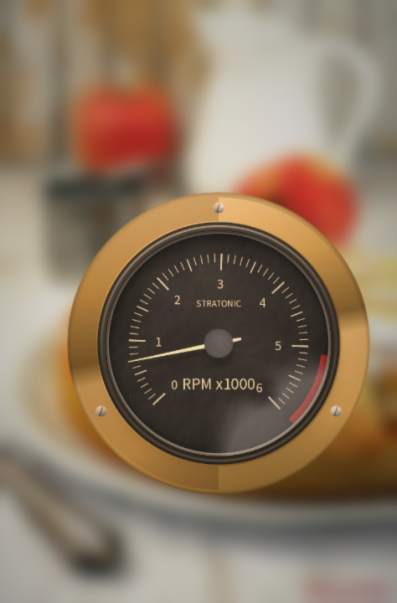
700 (rpm)
